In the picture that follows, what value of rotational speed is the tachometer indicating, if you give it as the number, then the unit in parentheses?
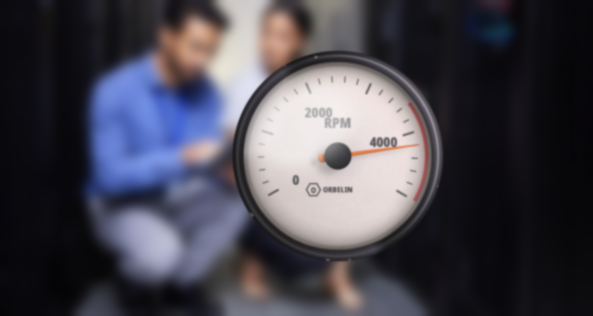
4200 (rpm)
